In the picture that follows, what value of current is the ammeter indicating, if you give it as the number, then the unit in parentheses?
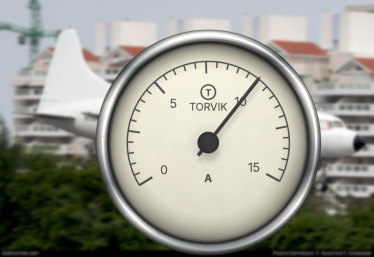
10 (A)
